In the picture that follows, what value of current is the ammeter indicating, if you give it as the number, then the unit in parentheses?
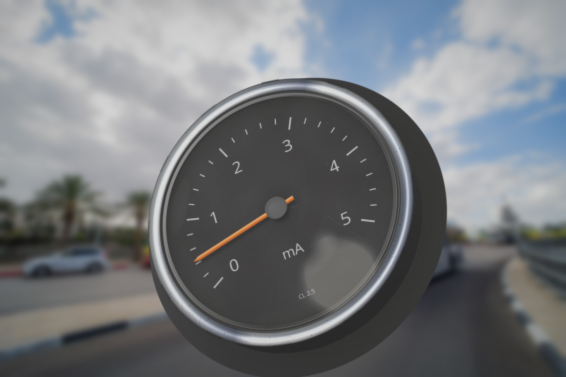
0.4 (mA)
